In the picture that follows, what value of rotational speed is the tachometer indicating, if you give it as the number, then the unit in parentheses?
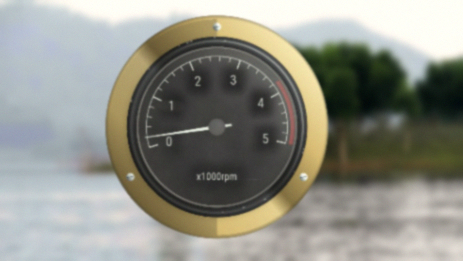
200 (rpm)
